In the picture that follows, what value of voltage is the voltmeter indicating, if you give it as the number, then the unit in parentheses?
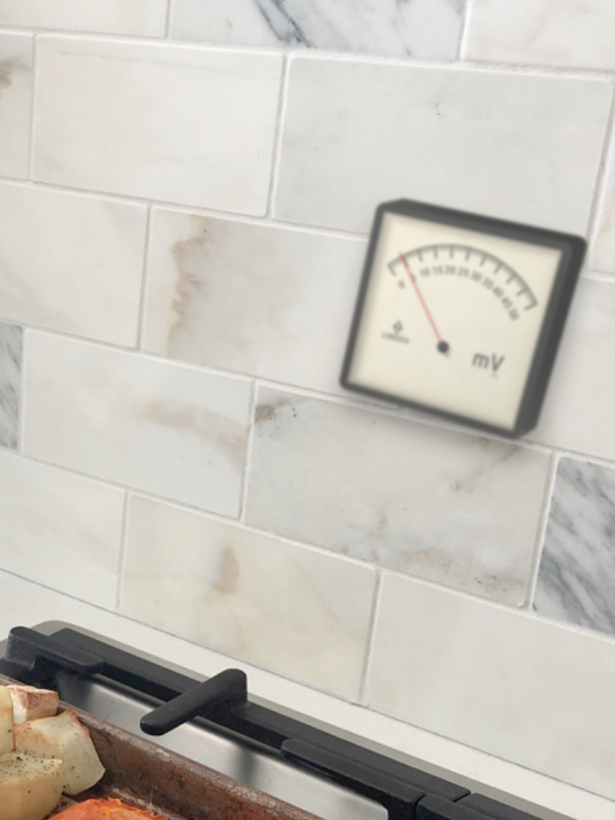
5 (mV)
